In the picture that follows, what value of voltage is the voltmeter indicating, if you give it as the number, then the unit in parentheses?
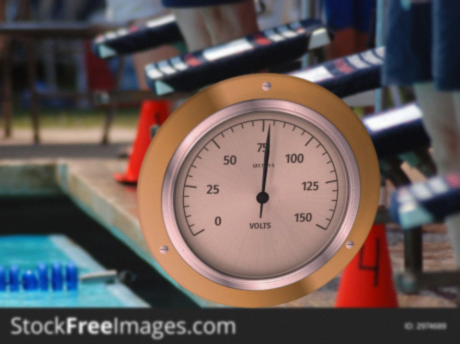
77.5 (V)
